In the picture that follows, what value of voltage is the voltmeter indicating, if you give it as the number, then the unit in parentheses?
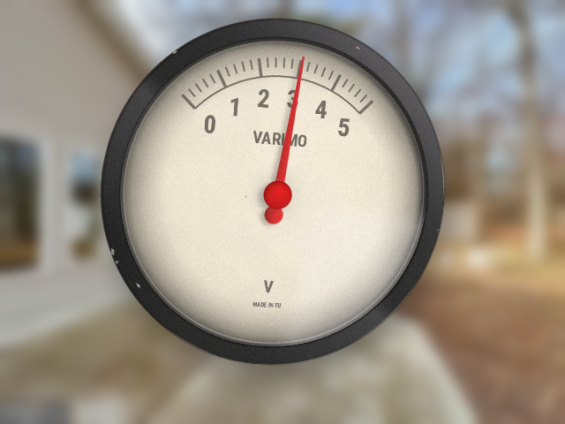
3 (V)
